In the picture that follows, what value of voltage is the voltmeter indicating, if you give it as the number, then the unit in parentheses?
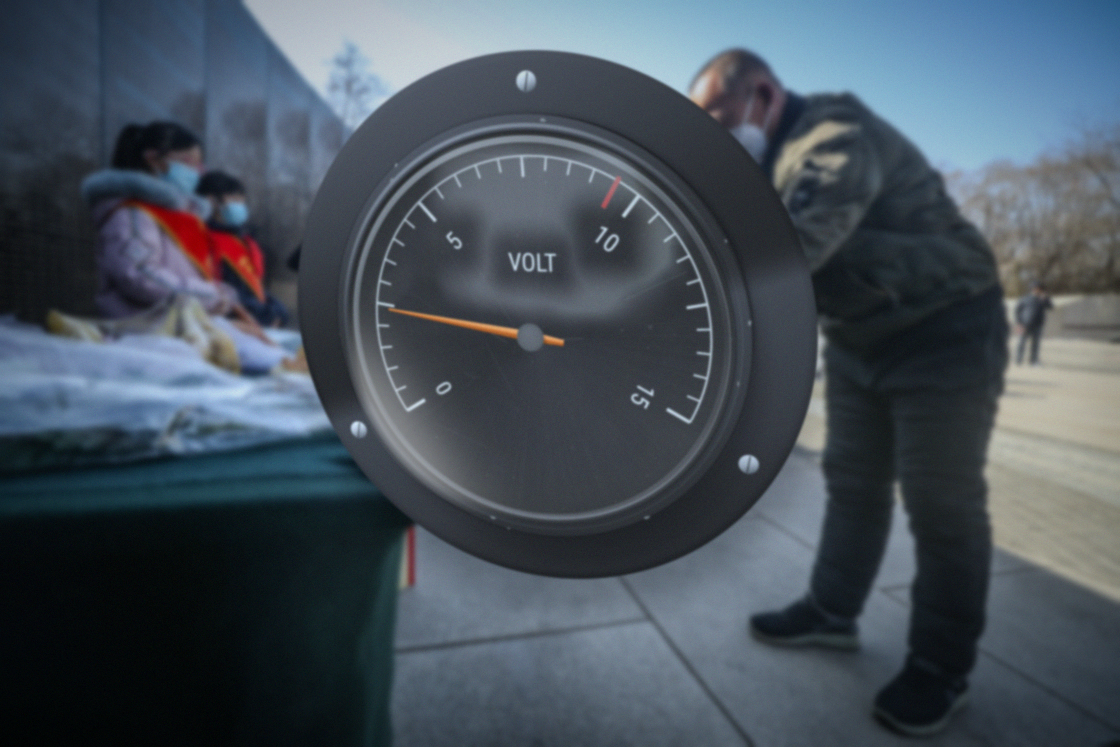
2.5 (V)
